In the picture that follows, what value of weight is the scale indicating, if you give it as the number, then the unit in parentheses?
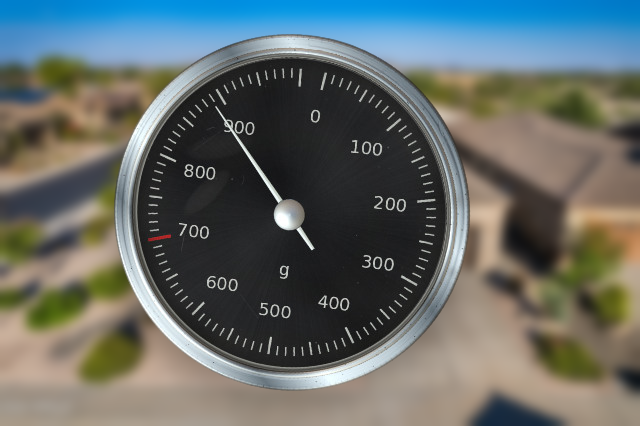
890 (g)
